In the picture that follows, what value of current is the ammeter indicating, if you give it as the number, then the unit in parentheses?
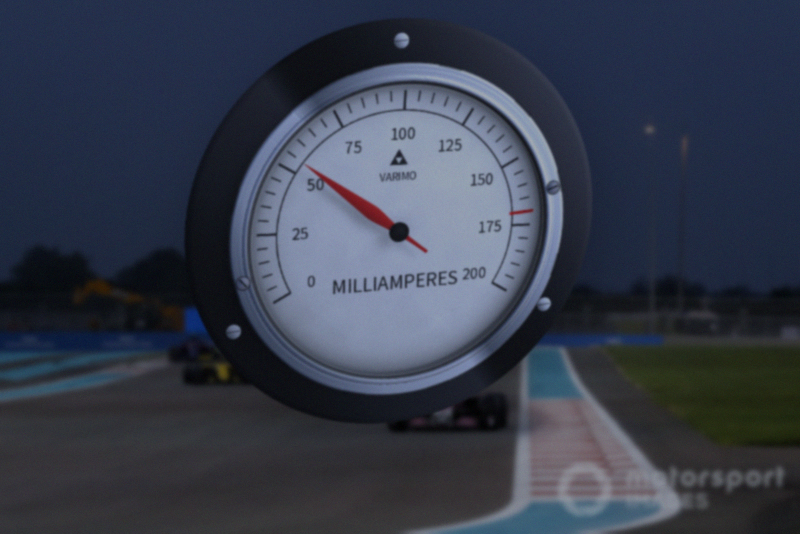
55 (mA)
